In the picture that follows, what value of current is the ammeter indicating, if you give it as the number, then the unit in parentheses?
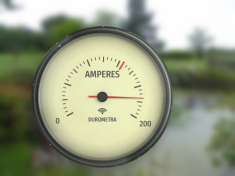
175 (A)
